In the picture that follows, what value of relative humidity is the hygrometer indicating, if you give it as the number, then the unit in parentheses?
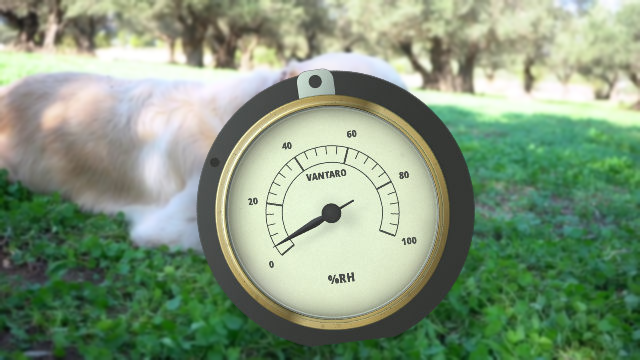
4 (%)
